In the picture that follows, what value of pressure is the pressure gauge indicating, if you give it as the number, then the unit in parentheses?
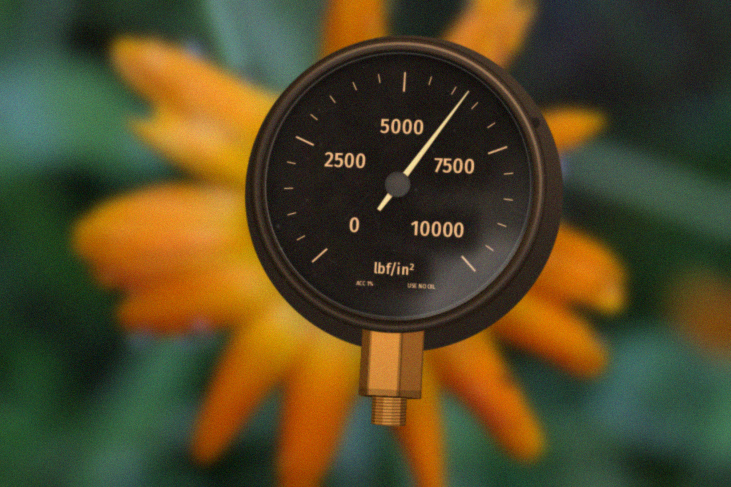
6250 (psi)
